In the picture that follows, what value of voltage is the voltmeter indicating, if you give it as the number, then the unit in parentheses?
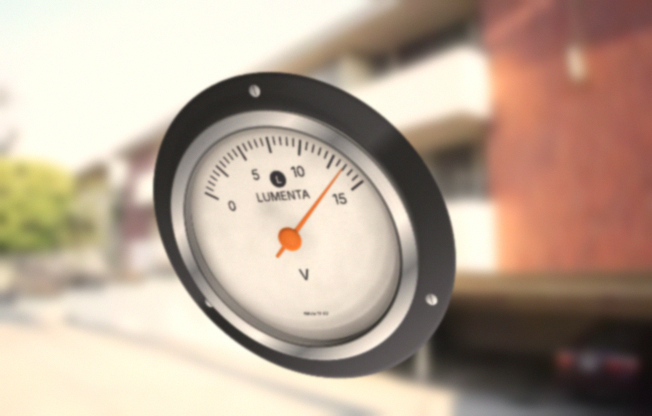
13.5 (V)
